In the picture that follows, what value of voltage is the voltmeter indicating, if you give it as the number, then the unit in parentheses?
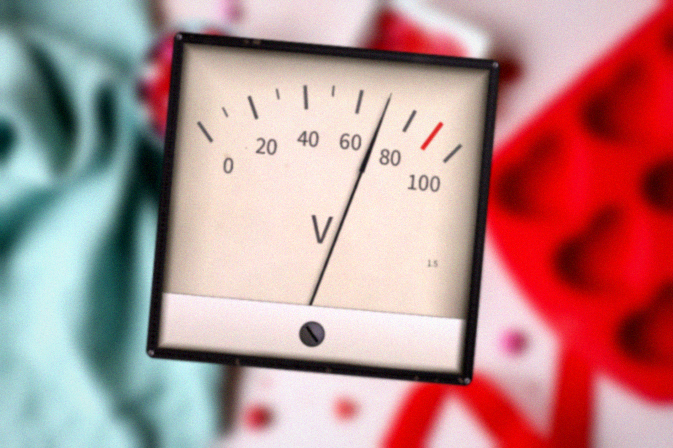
70 (V)
